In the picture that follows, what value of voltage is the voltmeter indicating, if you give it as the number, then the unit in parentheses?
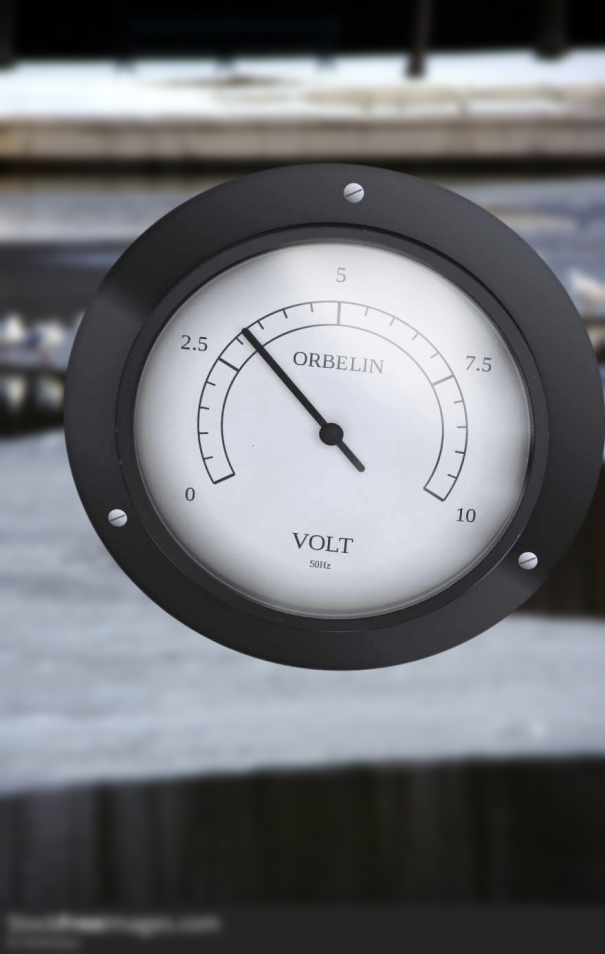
3.25 (V)
